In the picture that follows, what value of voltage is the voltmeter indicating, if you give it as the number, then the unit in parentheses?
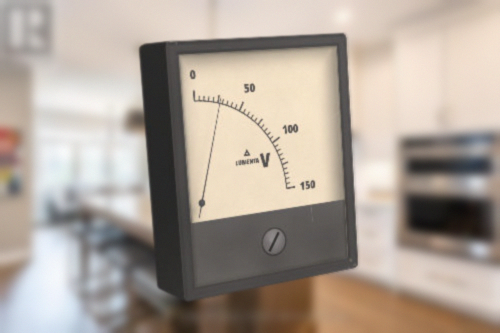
25 (V)
